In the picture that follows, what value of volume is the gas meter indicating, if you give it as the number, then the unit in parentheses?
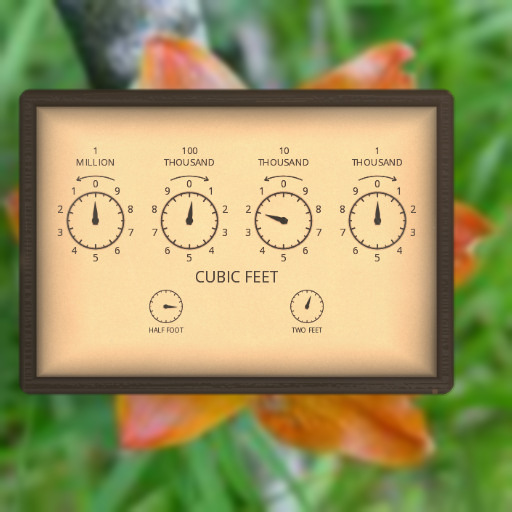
2000 (ft³)
